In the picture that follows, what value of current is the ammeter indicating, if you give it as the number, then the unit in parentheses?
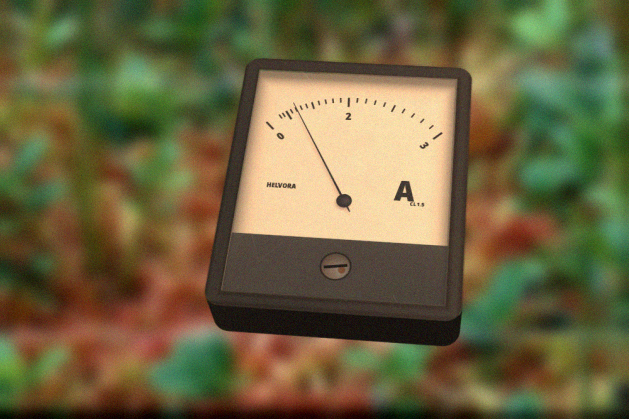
1.2 (A)
